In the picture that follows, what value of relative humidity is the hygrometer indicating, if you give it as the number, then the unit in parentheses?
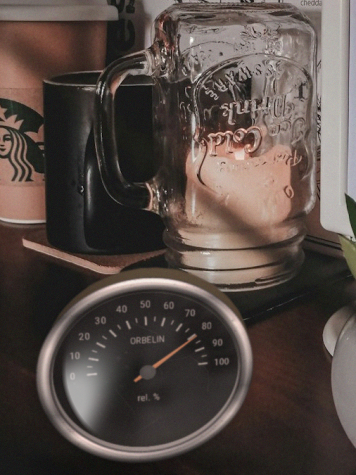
80 (%)
